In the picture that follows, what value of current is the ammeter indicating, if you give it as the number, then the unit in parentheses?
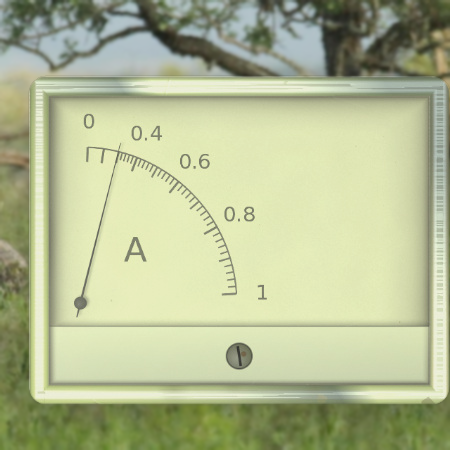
0.3 (A)
